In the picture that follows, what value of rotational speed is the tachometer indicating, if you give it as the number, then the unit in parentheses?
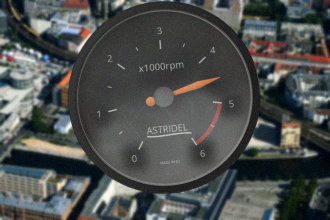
4500 (rpm)
